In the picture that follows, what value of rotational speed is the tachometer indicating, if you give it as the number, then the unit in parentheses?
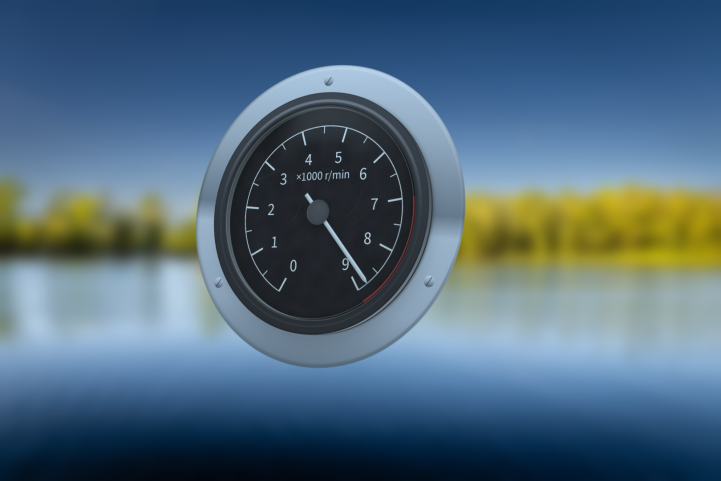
8750 (rpm)
